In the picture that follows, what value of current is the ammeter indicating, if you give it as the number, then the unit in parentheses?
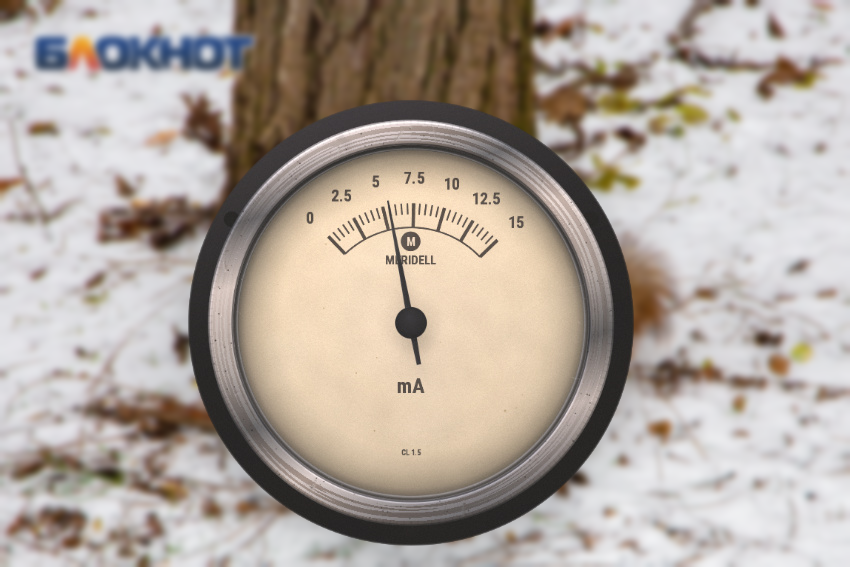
5.5 (mA)
